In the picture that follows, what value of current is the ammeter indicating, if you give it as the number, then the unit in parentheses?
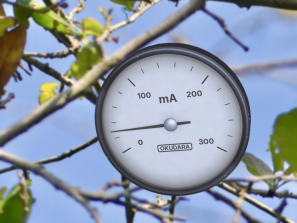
30 (mA)
